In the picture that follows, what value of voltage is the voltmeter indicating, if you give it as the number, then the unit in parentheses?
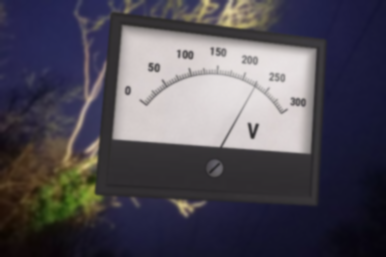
225 (V)
